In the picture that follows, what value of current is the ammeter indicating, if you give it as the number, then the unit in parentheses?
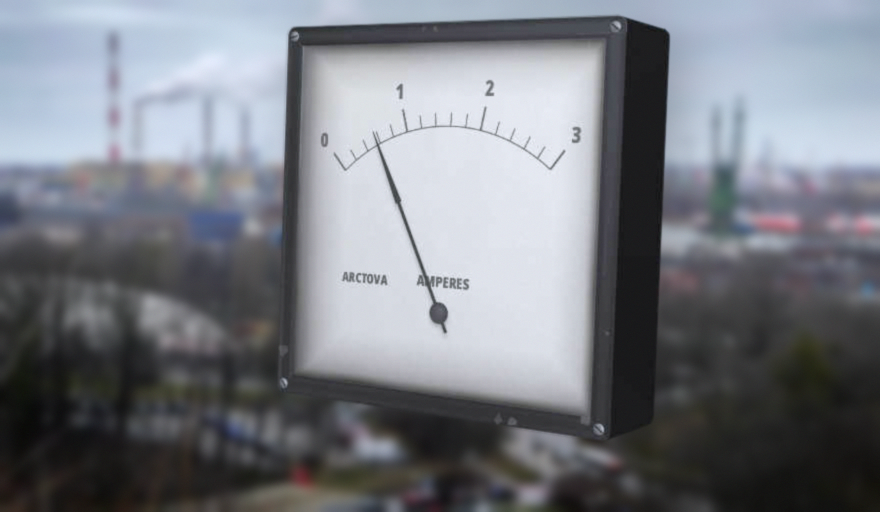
0.6 (A)
